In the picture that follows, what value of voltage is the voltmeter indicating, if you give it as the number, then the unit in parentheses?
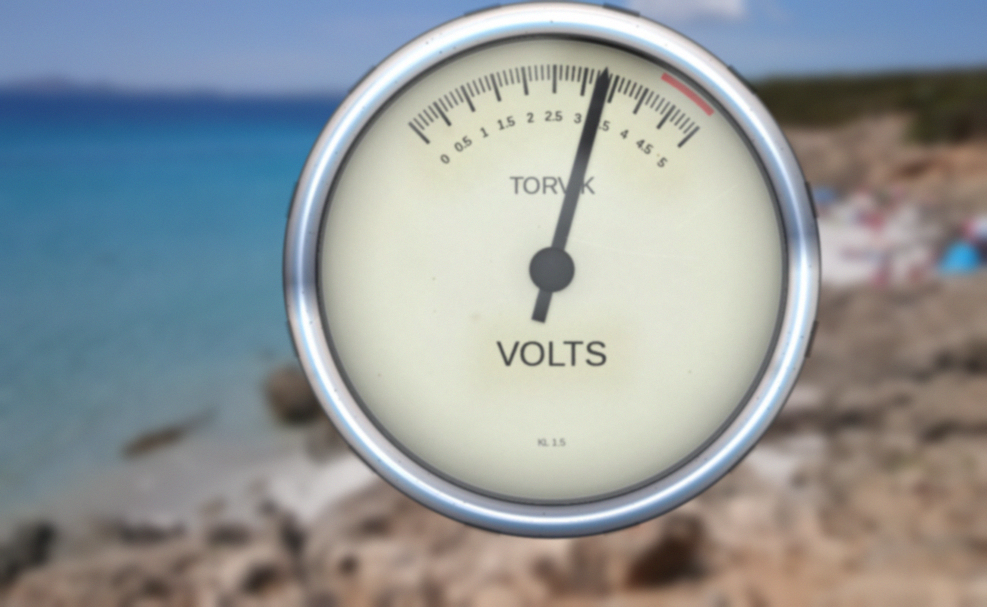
3.3 (V)
